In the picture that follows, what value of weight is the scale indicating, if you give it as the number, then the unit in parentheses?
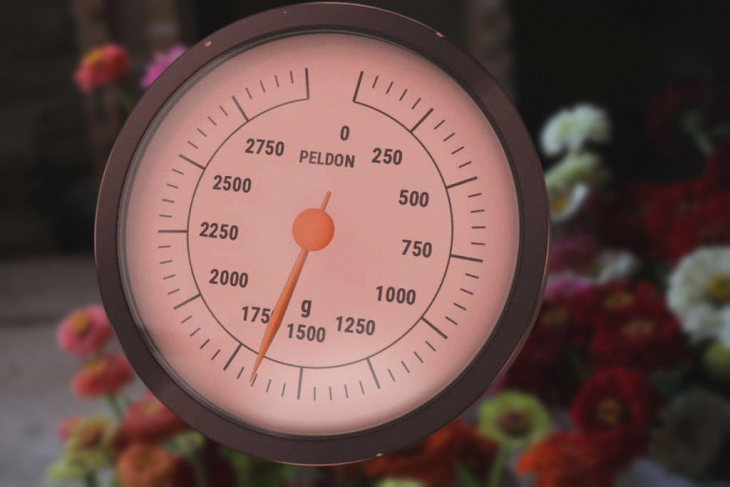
1650 (g)
